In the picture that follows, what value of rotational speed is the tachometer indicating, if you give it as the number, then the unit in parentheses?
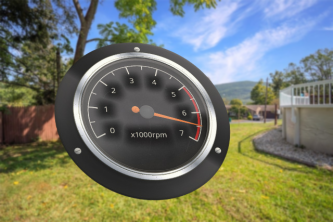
6500 (rpm)
